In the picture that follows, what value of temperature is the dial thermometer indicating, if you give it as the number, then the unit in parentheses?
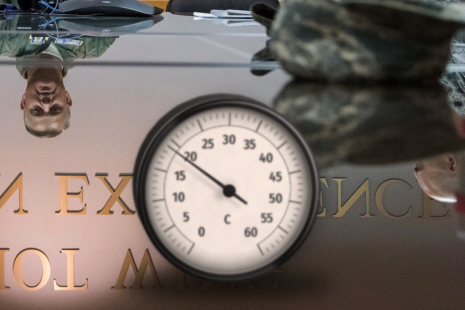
19 (°C)
